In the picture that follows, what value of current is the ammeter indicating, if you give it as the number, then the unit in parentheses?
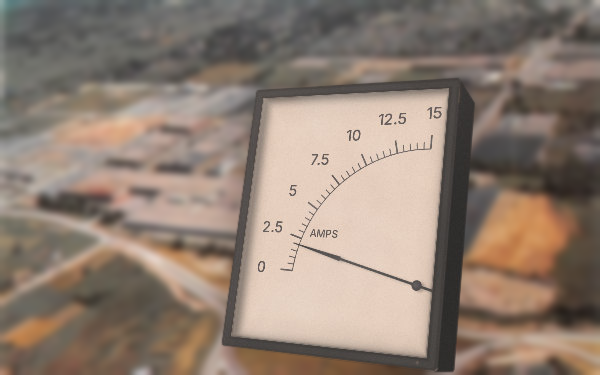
2 (A)
